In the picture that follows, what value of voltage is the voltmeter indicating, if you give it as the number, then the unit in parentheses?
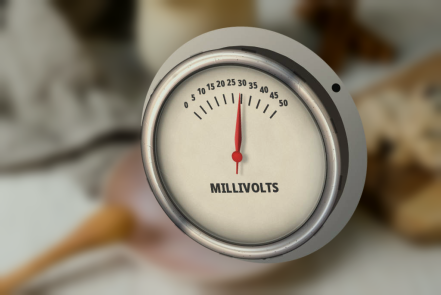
30 (mV)
